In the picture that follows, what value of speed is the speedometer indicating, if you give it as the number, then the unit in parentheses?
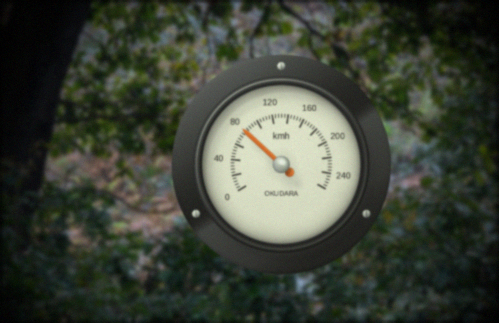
80 (km/h)
